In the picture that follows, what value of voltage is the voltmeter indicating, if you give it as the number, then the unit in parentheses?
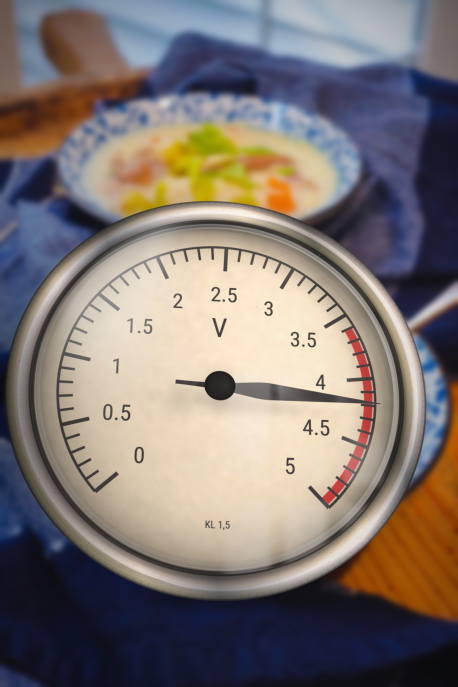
4.2 (V)
